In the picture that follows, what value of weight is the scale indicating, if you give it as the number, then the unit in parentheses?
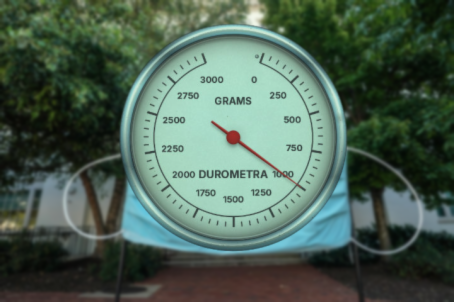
1000 (g)
